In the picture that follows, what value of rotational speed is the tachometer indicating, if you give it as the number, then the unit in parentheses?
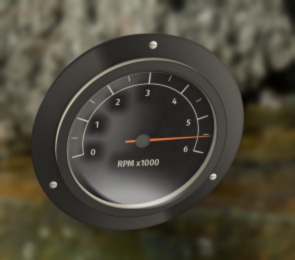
5500 (rpm)
